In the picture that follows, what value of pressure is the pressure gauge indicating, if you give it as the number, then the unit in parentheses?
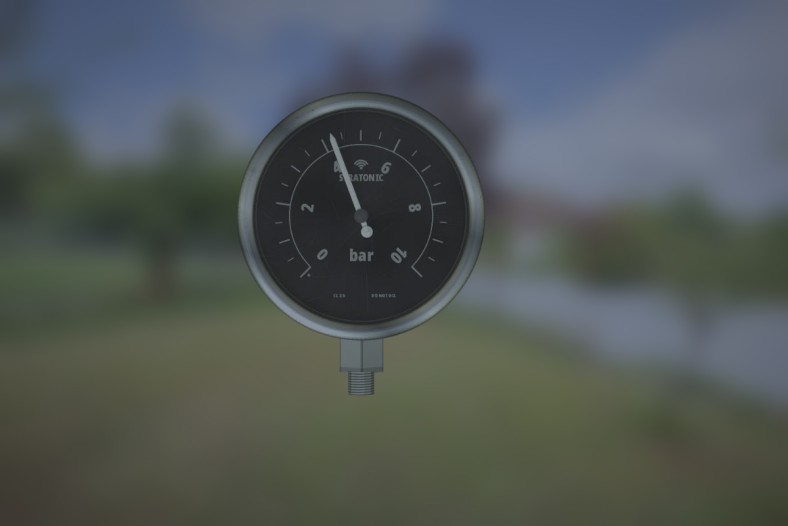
4.25 (bar)
